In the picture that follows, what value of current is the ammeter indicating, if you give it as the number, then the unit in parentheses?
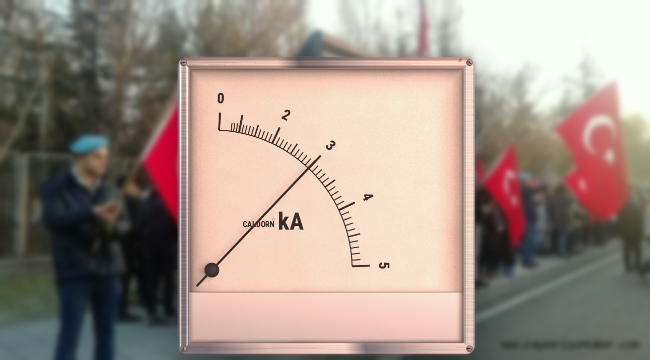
3 (kA)
